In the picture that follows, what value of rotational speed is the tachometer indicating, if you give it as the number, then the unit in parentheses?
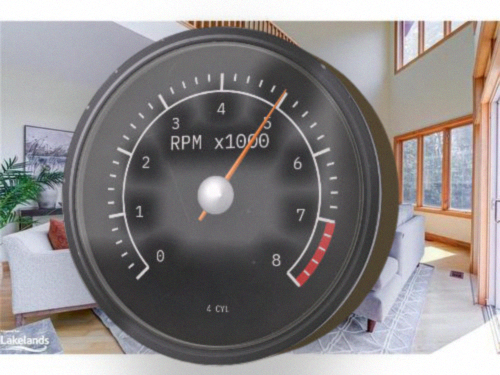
5000 (rpm)
